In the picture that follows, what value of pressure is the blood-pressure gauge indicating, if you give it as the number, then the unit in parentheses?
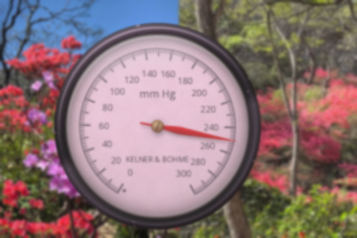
250 (mmHg)
